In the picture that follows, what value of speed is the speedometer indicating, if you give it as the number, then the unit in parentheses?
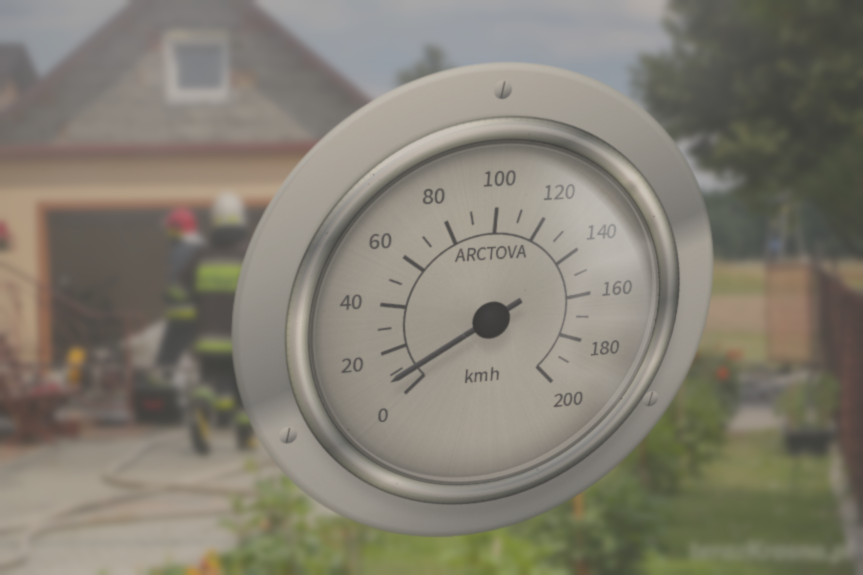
10 (km/h)
